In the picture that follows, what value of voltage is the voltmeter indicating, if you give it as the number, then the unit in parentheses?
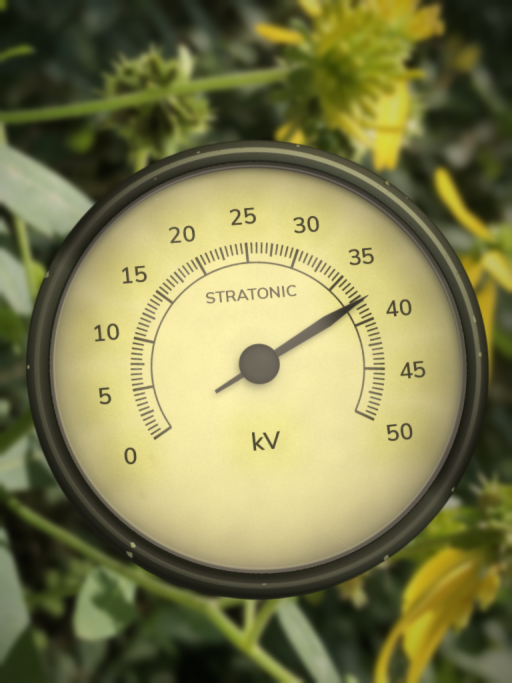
38 (kV)
